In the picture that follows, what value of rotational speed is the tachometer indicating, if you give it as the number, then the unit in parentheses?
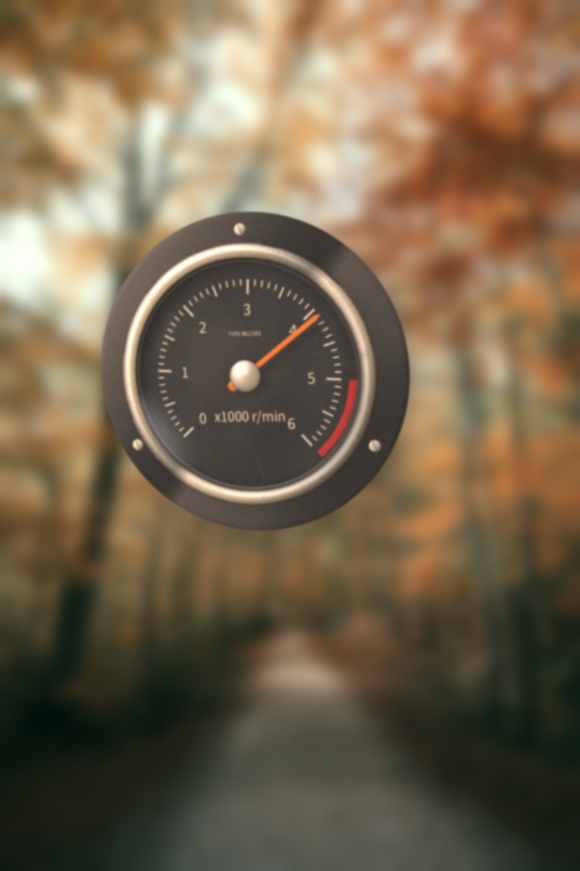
4100 (rpm)
